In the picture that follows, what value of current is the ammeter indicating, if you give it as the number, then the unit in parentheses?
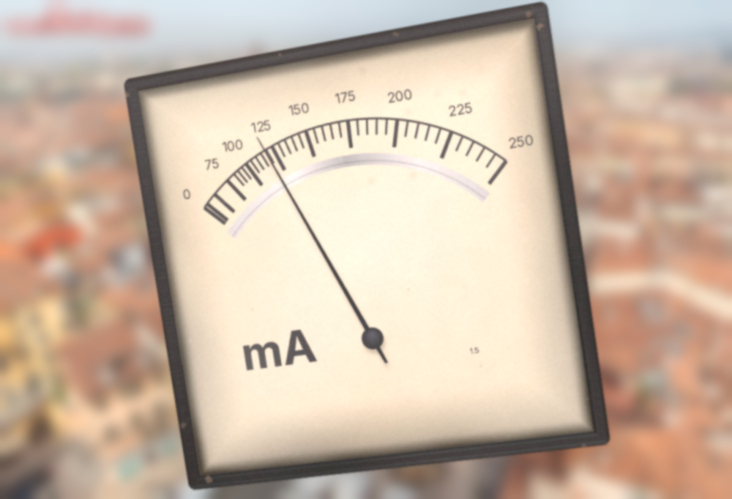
120 (mA)
